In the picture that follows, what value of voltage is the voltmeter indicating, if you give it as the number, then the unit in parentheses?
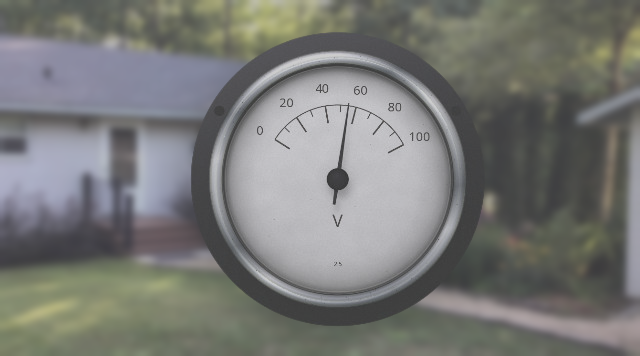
55 (V)
